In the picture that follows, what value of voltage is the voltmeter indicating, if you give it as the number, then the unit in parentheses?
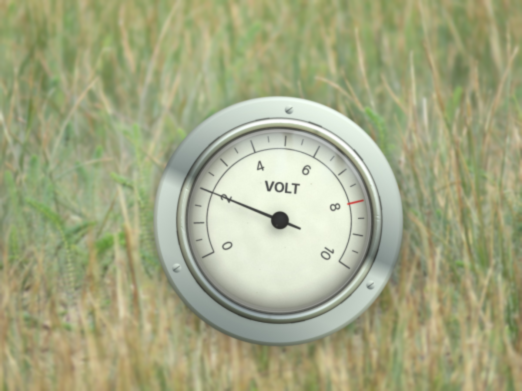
2 (V)
